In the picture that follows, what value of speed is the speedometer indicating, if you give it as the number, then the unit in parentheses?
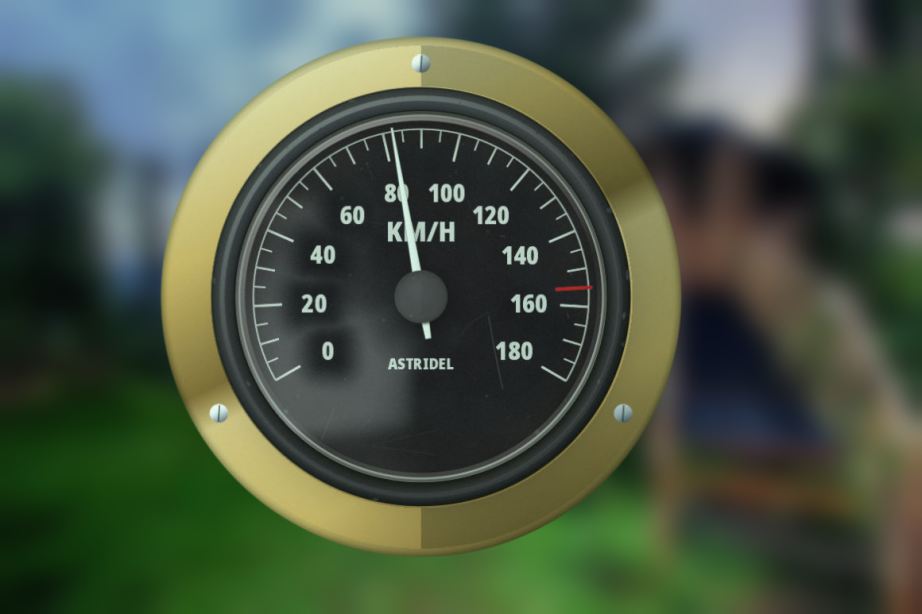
82.5 (km/h)
